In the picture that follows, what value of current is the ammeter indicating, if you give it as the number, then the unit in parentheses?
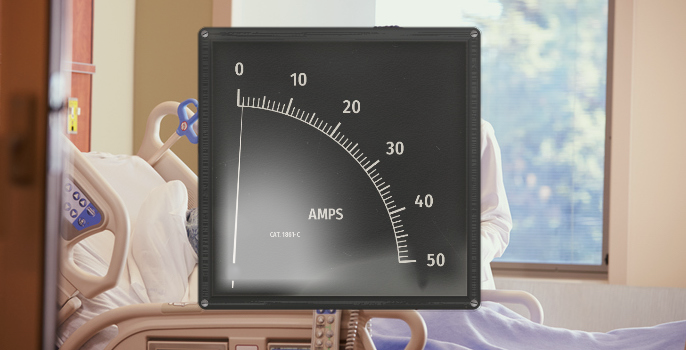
1 (A)
